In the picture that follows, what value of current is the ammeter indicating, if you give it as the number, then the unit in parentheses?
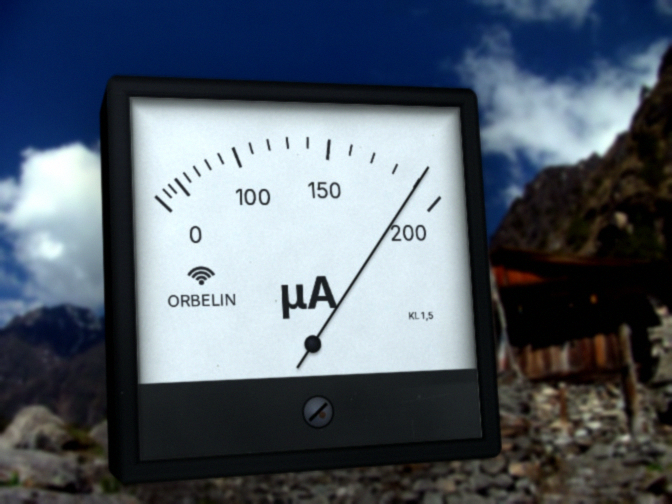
190 (µA)
